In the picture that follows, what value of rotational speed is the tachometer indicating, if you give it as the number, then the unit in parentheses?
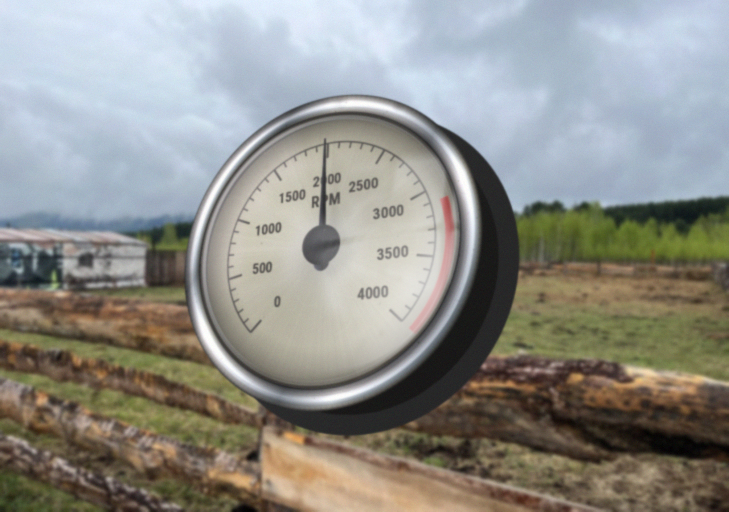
2000 (rpm)
